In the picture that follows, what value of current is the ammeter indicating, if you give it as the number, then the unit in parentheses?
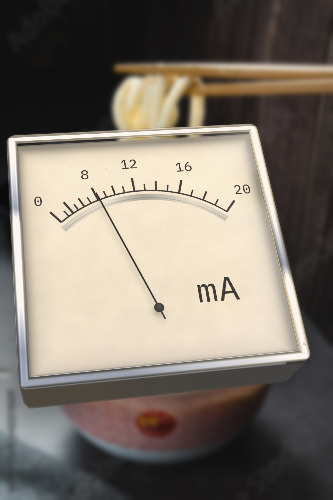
8 (mA)
